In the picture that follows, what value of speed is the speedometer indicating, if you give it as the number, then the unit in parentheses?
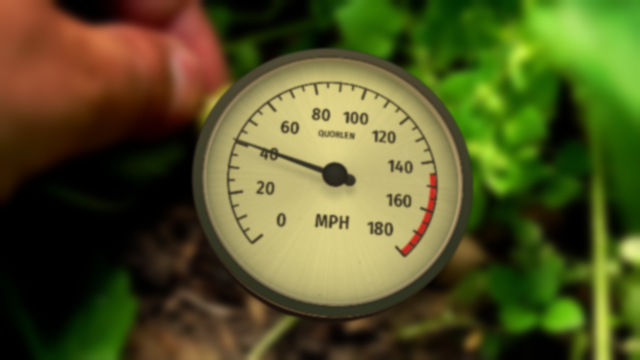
40 (mph)
